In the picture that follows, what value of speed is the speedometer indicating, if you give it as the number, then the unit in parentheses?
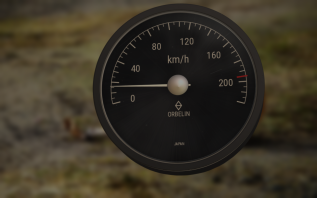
15 (km/h)
